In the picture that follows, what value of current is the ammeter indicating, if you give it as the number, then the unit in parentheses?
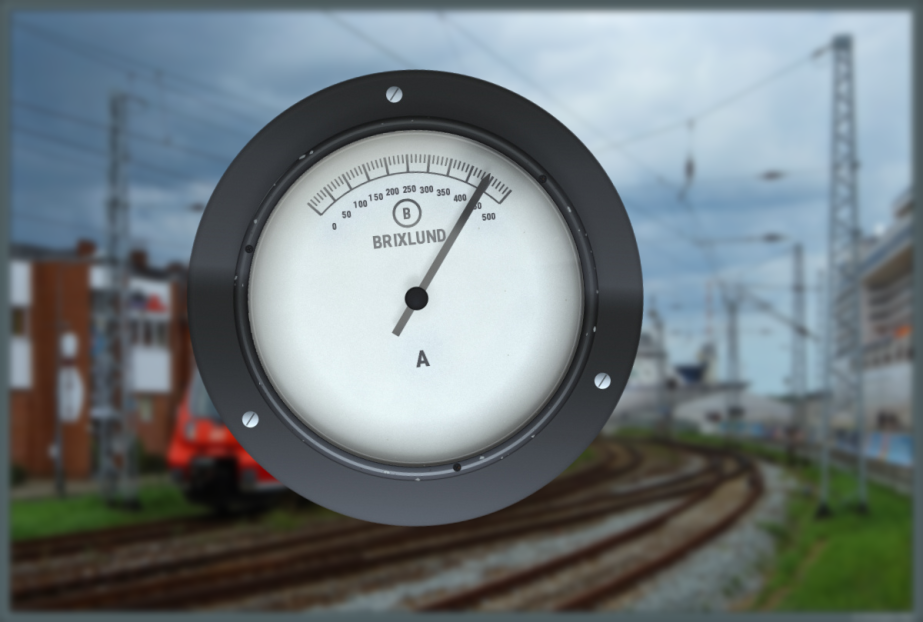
440 (A)
